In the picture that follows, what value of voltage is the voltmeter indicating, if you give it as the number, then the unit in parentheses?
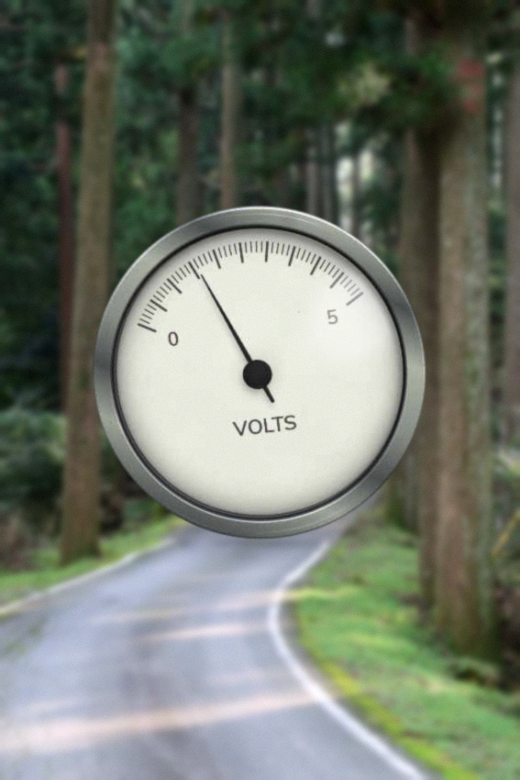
1.6 (V)
